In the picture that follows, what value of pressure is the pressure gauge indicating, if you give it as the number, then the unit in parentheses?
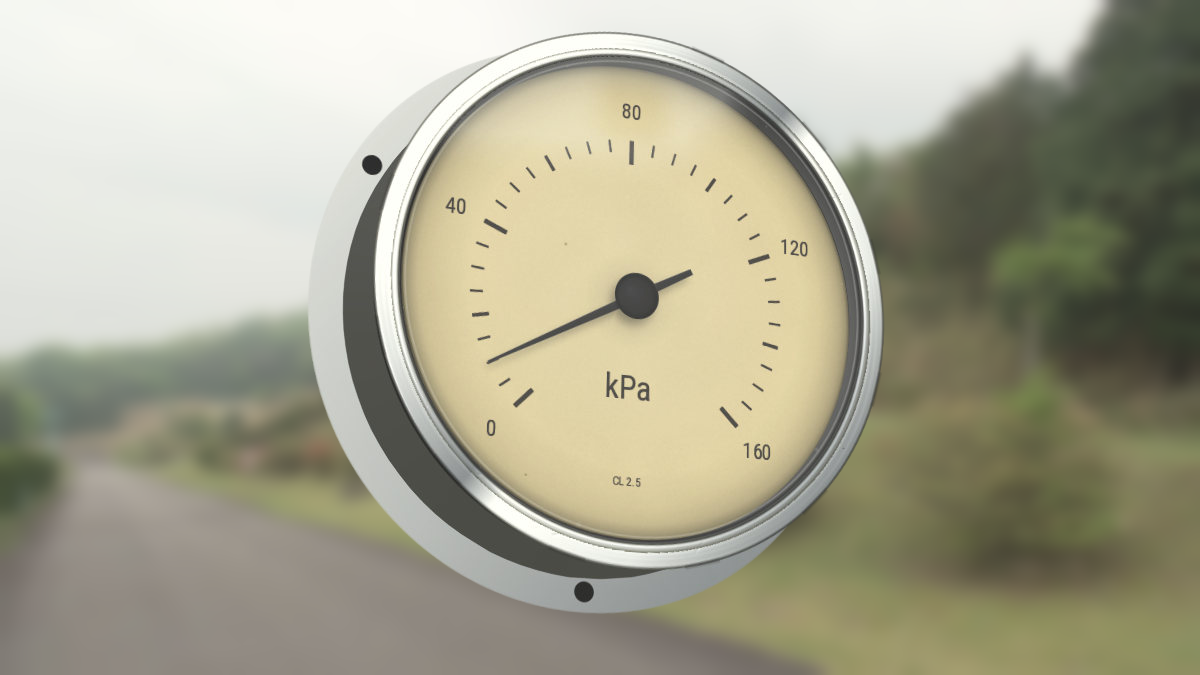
10 (kPa)
